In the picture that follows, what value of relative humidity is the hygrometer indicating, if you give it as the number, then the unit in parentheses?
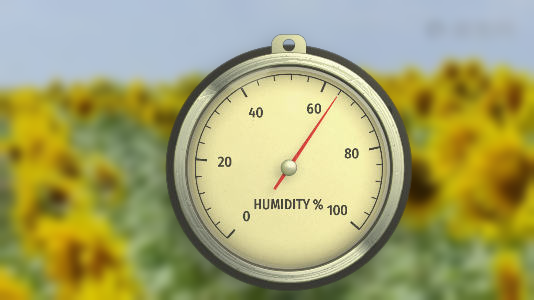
64 (%)
